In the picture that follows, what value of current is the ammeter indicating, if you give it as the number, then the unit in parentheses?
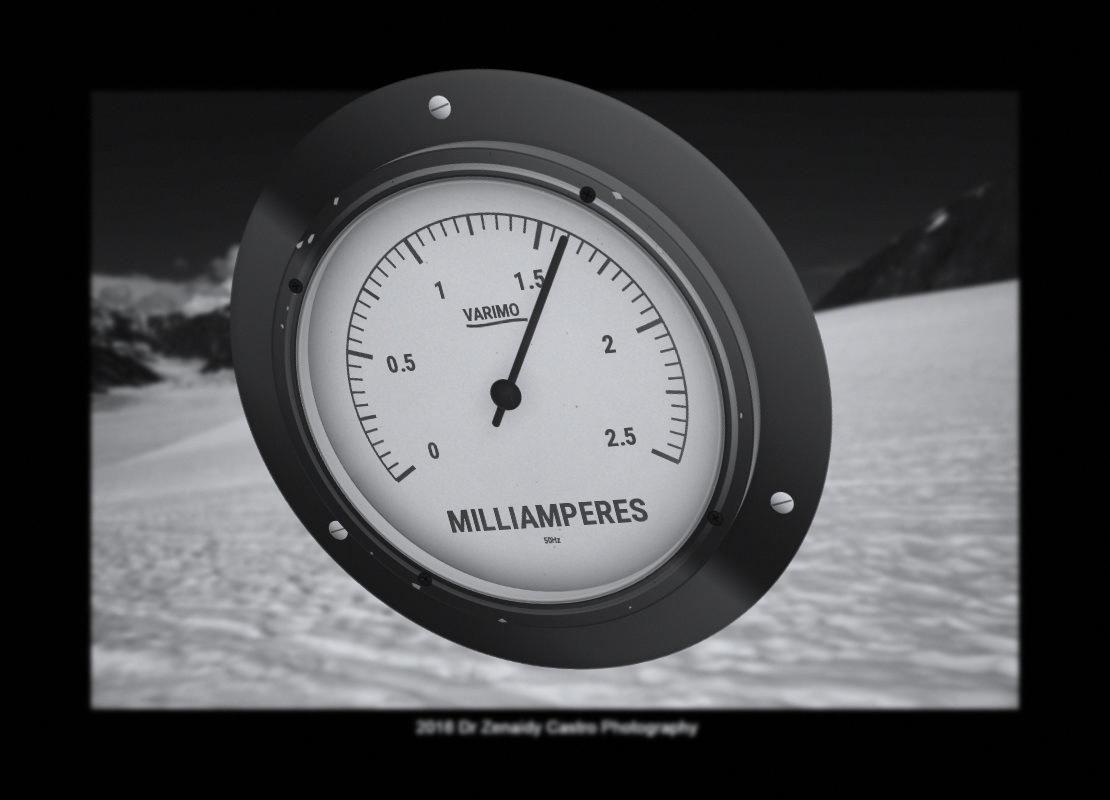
1.6 (mA)
